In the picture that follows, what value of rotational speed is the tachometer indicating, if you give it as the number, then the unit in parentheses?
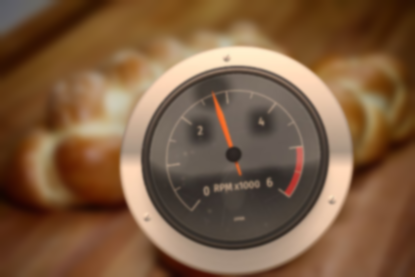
2750 (rpm)
